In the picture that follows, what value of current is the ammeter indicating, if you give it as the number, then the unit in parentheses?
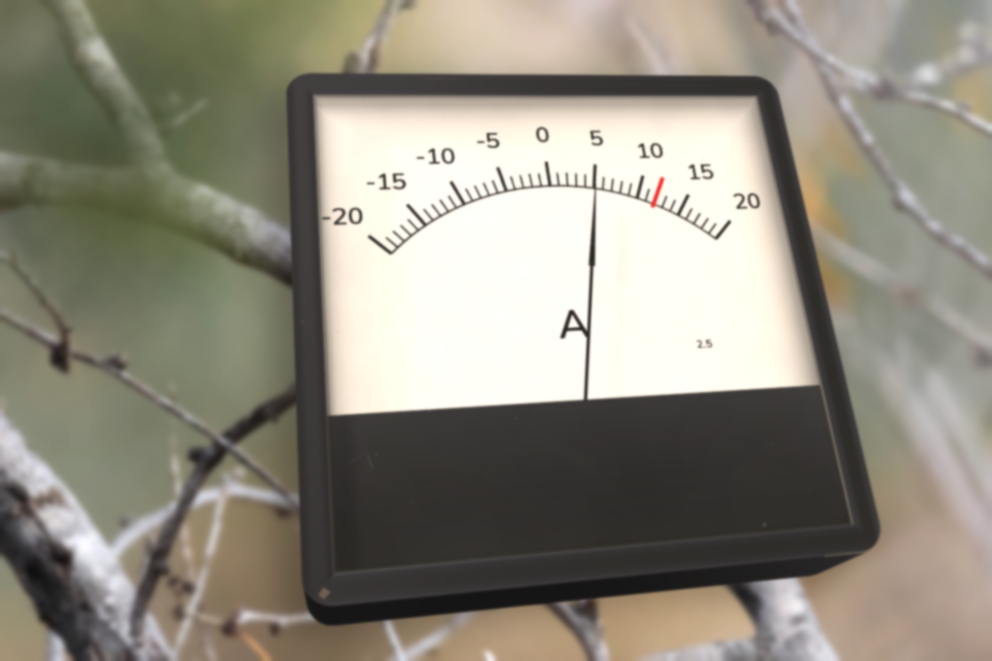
5 (A)
